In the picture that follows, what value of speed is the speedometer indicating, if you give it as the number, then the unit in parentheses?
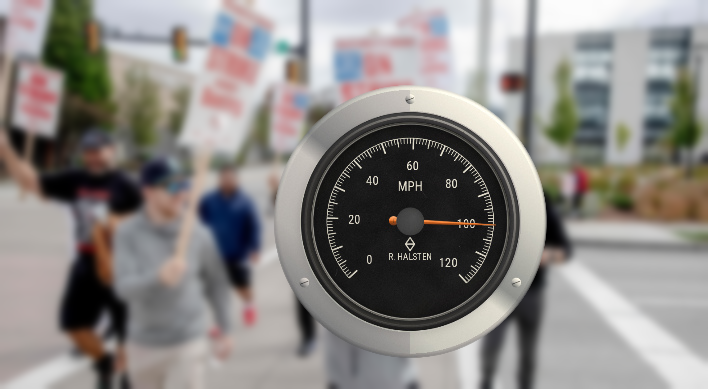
100 (mph)
